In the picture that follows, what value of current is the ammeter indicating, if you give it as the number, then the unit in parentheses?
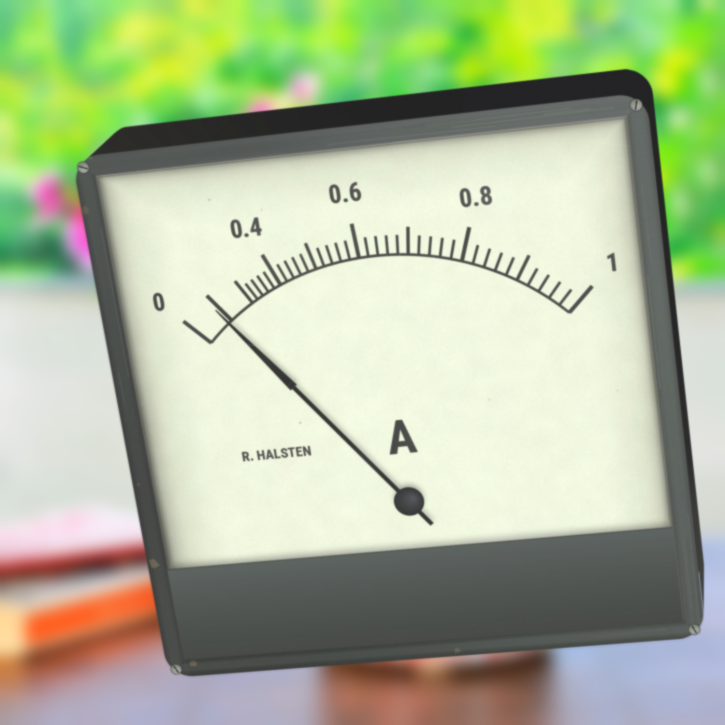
0.2 (A)
